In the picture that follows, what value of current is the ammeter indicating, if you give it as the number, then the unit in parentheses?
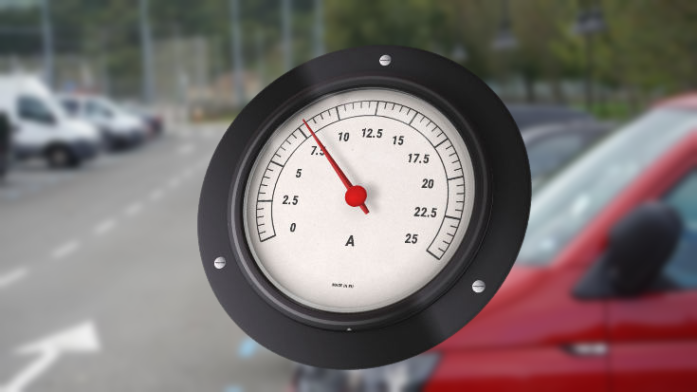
8 (A)
